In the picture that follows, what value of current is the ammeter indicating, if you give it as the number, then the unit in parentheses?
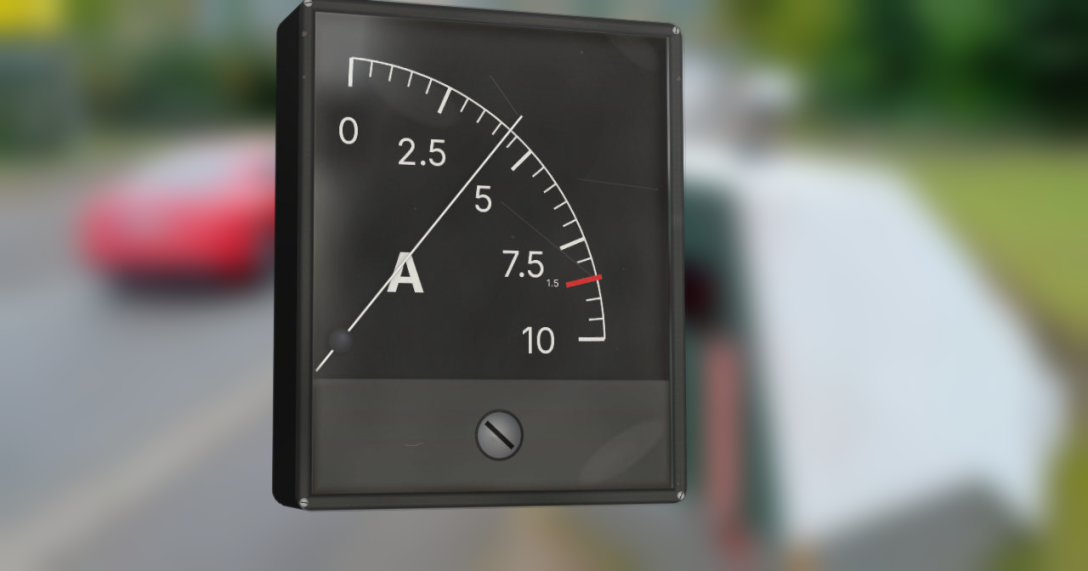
4.25 (A)
